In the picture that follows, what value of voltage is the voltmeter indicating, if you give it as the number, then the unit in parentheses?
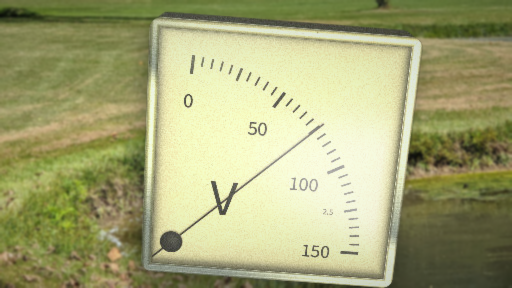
75 (V)
